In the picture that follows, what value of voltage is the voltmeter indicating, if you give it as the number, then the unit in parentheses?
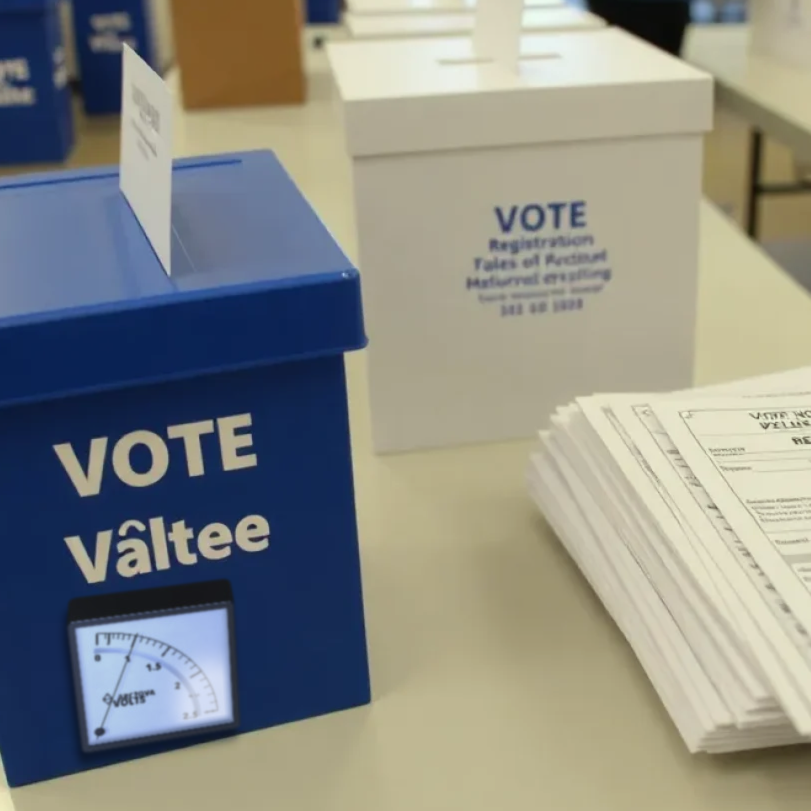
1 (V)
